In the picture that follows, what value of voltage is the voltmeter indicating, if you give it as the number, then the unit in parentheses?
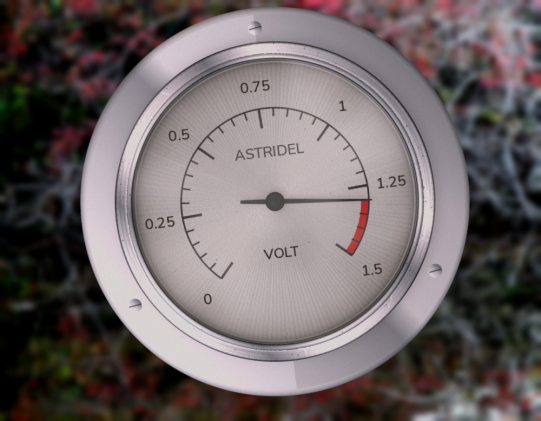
1.3 (V)
